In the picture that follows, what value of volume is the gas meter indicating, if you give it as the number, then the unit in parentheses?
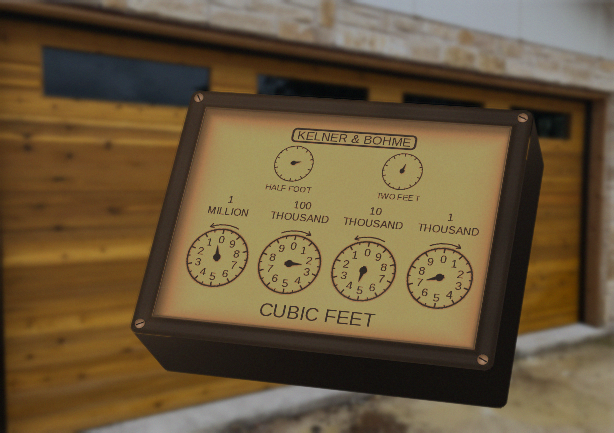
24700 (ft³)
